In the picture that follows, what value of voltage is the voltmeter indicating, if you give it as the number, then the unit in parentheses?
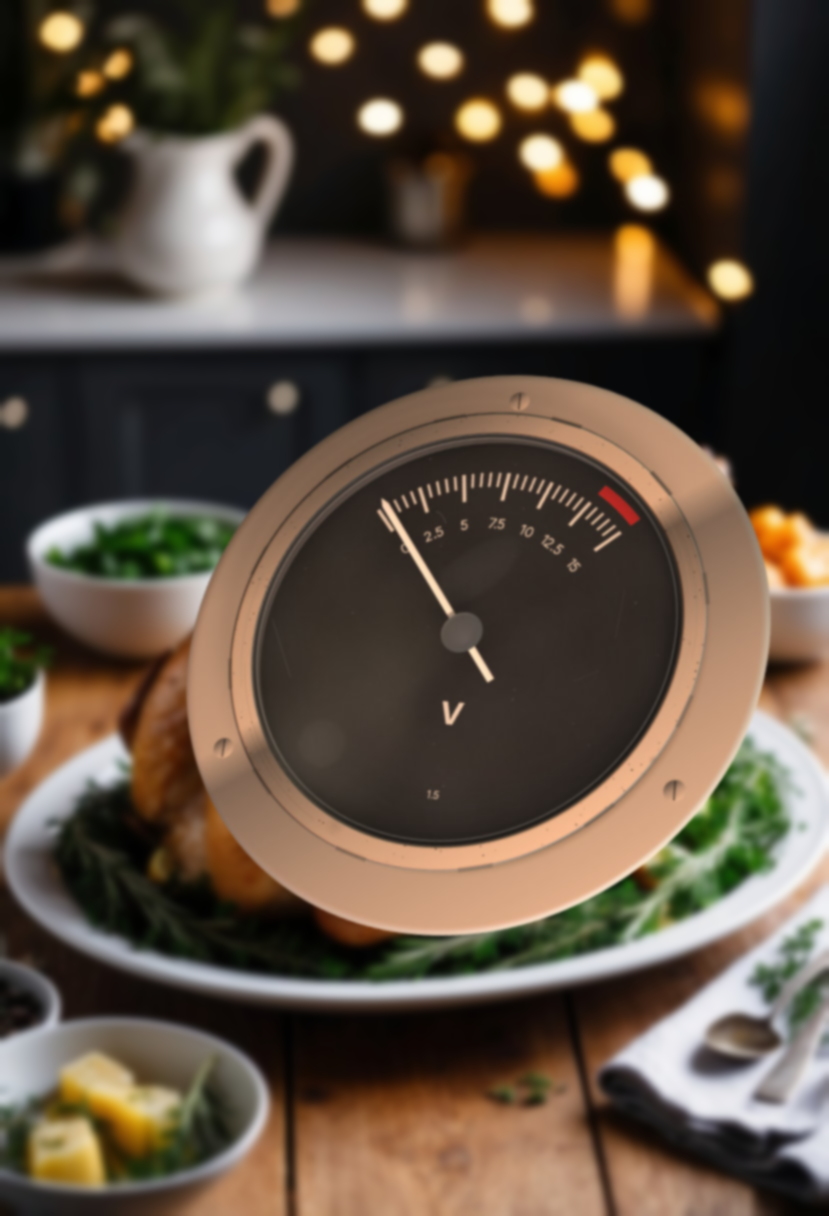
0.5 (V)
